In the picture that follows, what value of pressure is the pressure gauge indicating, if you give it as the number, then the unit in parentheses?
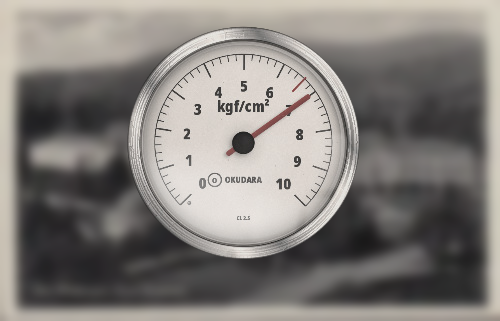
7 (kg/cm²)
